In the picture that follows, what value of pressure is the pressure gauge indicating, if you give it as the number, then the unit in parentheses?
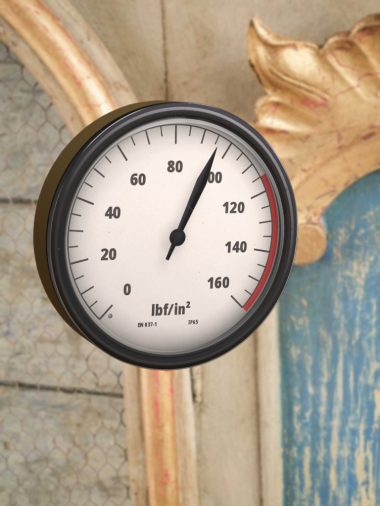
95 (psi)
